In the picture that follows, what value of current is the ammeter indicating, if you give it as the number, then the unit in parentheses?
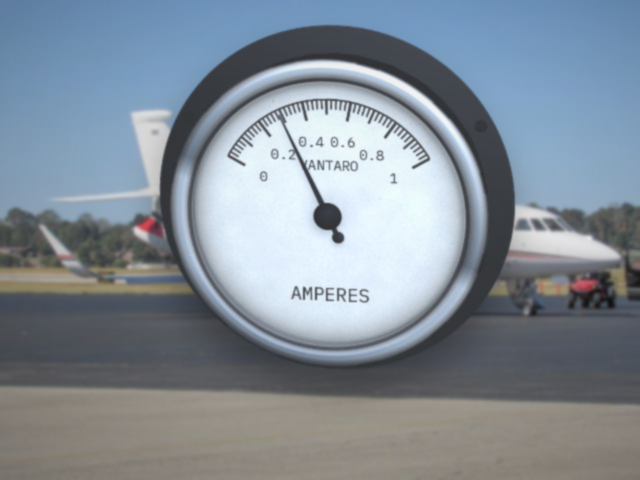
0.3 (A)
